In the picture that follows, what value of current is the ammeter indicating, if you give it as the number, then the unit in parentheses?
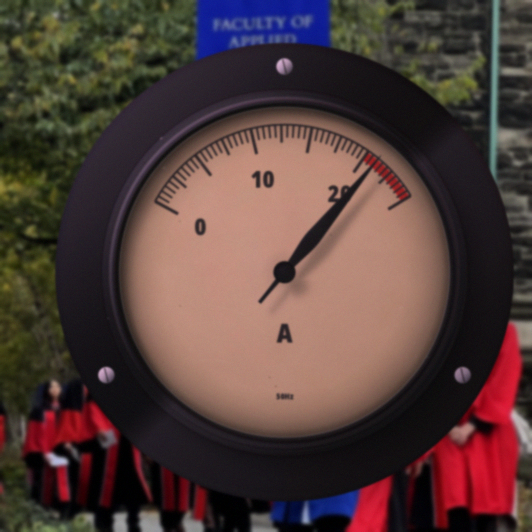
21 (A)
